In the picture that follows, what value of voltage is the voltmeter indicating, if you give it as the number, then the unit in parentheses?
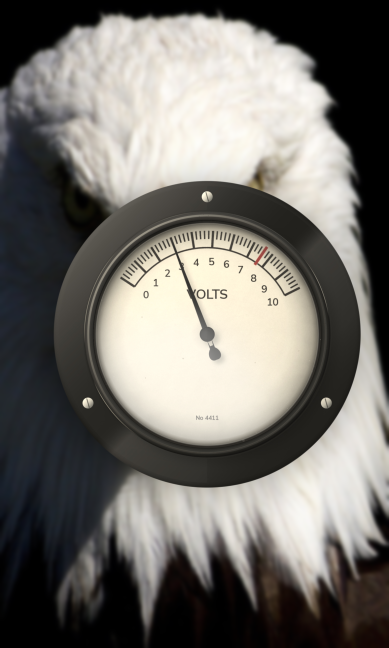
3 (V)
